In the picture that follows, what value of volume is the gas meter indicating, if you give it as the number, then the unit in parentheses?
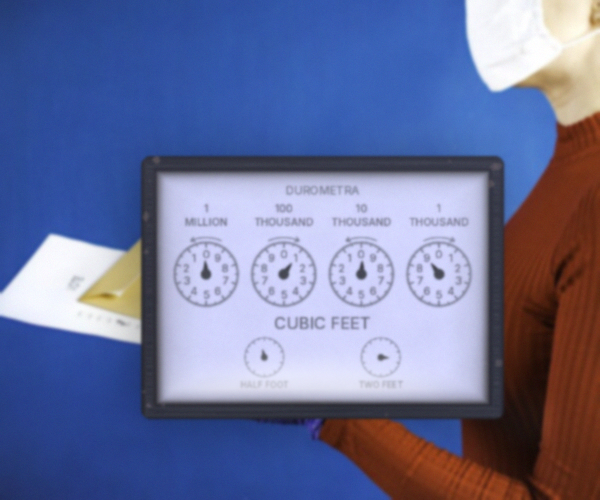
9900 (ft³)
